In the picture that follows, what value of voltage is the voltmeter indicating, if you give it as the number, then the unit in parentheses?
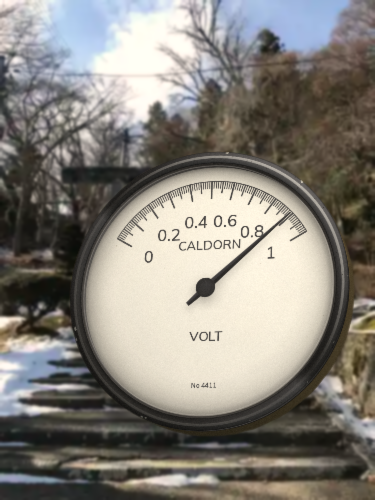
0.9 (V)
